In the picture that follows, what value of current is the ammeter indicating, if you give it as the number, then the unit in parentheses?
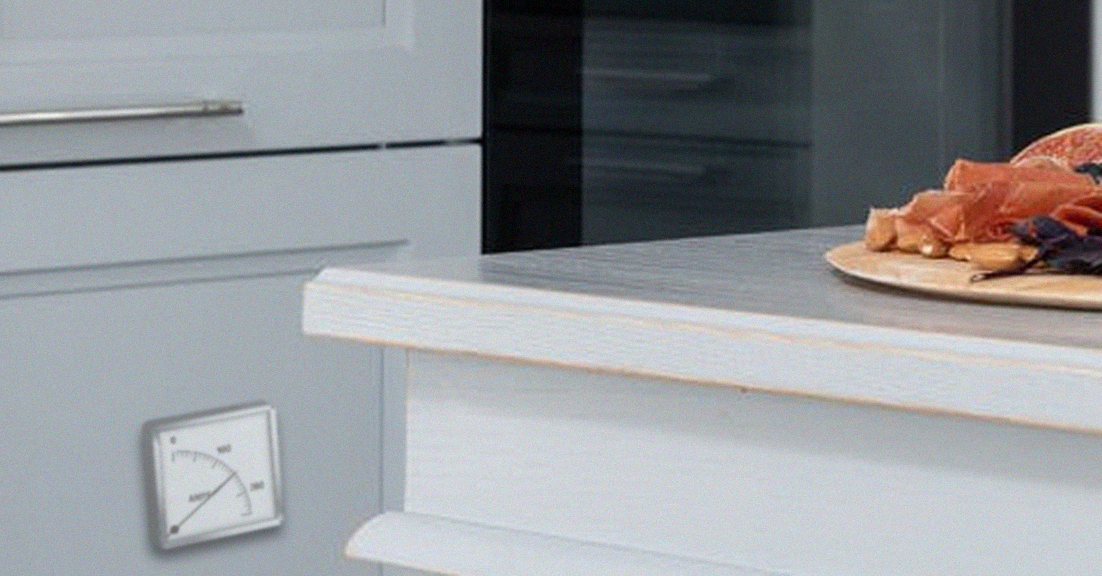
150 (A)
